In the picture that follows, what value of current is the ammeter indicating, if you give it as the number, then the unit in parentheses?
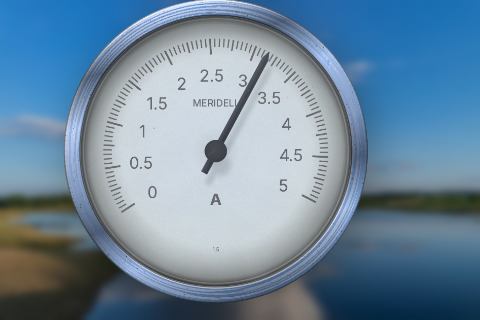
3.15 (A)
